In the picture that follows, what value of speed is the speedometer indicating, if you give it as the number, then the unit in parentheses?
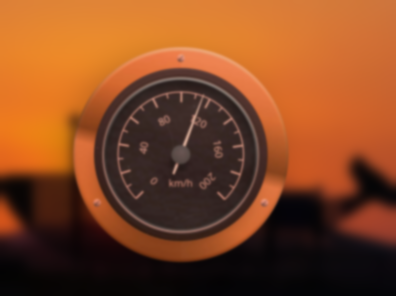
115 (km/h)
